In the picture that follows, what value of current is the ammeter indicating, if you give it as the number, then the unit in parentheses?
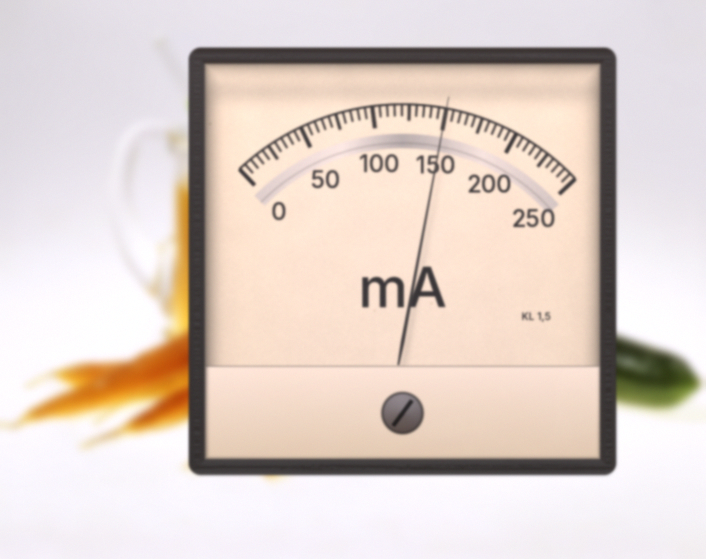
150 (mA)
